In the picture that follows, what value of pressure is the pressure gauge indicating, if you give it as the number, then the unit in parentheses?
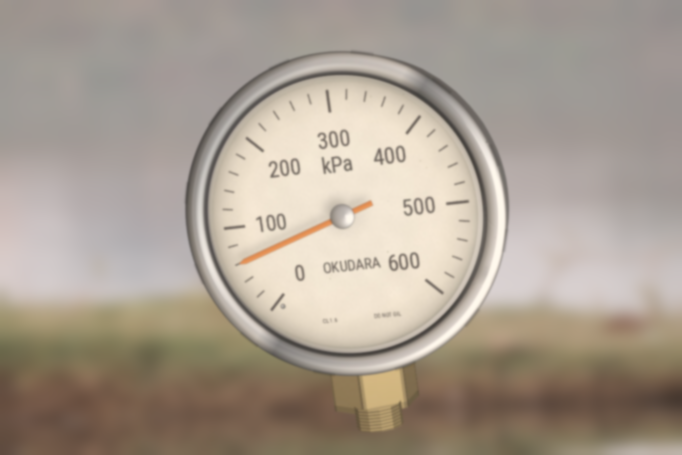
60 (kPa)
